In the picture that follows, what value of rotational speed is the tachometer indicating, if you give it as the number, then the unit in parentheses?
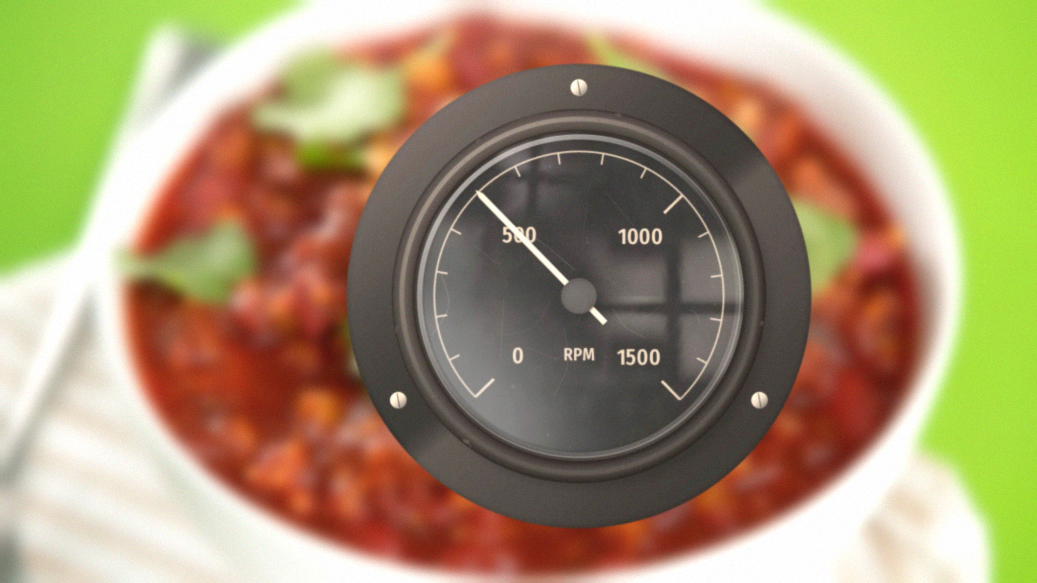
500 (rpm)
